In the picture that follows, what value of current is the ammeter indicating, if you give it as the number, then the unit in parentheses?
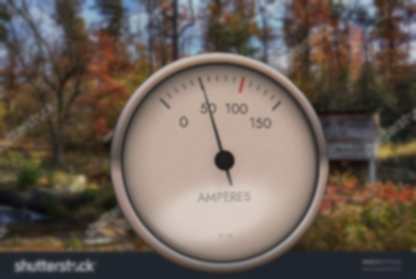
50 (A)
